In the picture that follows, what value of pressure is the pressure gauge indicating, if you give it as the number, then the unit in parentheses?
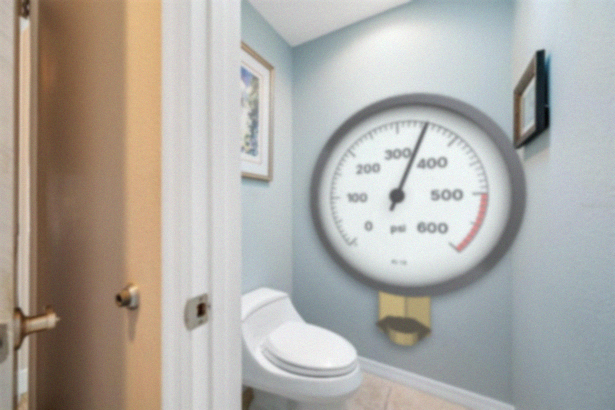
350 (psi)
